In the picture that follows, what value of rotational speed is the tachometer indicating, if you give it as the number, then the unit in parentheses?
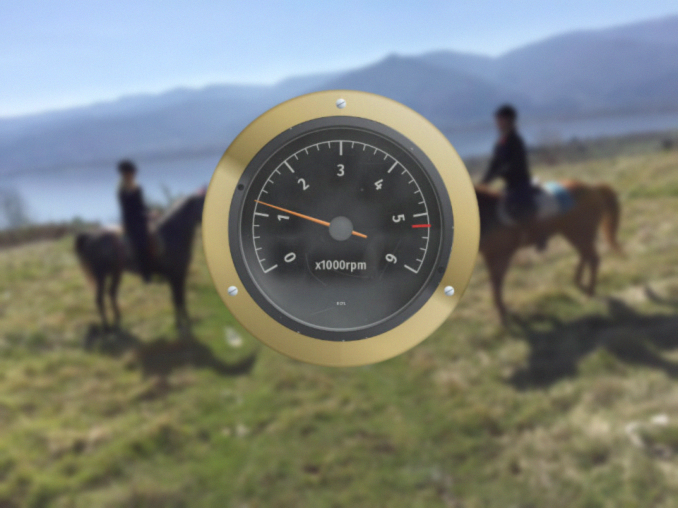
1200 (rpm)
